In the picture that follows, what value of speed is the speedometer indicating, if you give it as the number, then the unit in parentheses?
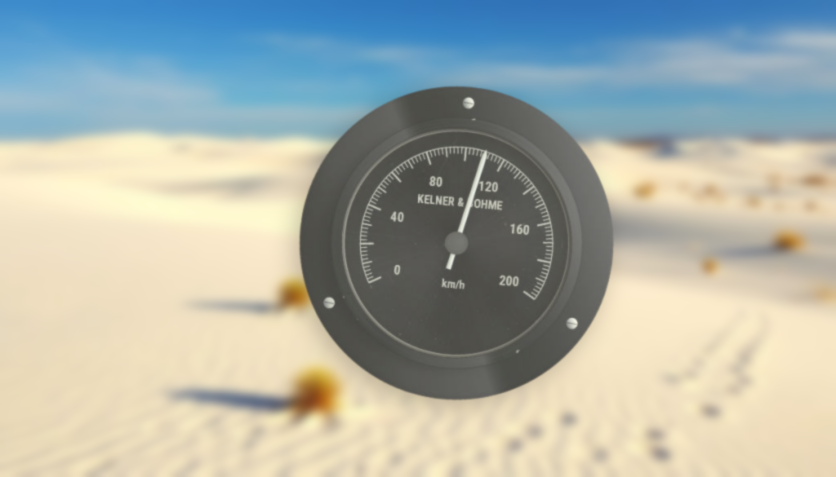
110 (km/h)
